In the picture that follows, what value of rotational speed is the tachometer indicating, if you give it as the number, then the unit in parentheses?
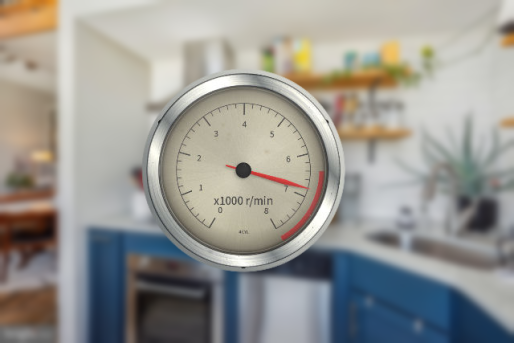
6800 (rpm)
